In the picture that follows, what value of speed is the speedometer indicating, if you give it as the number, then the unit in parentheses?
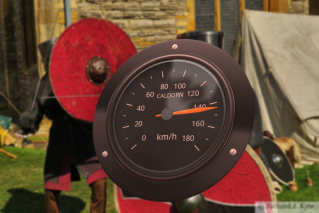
145 (km/h)
